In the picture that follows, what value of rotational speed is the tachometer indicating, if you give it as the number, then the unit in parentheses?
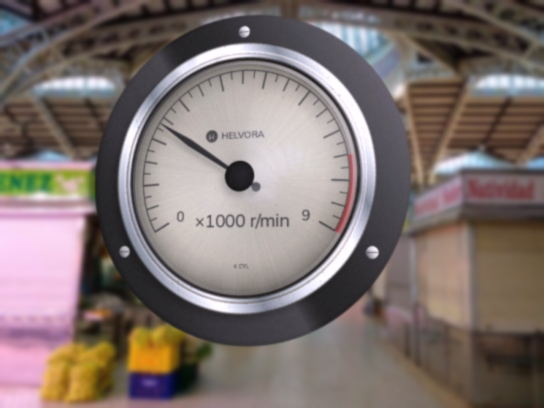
2375 (rpm)
